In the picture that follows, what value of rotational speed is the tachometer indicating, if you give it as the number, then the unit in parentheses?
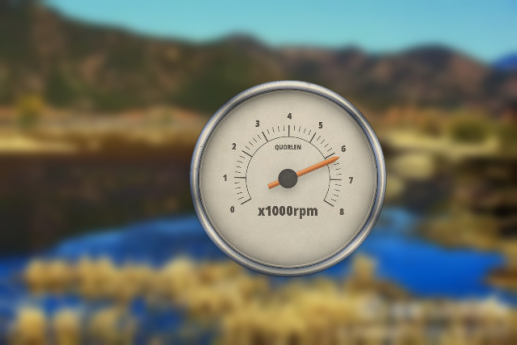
6200 (rpm)
